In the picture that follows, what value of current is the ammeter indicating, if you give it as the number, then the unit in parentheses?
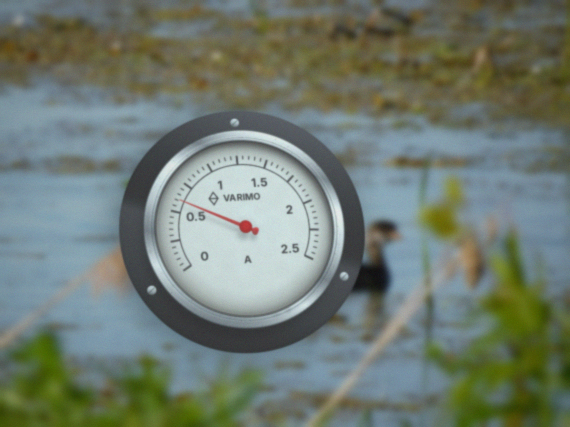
0.6 (A)
